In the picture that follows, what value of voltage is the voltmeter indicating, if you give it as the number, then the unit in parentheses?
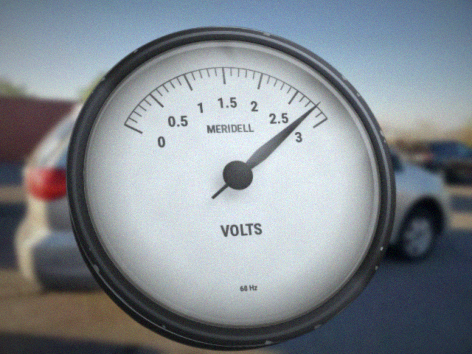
2.8 (V)
